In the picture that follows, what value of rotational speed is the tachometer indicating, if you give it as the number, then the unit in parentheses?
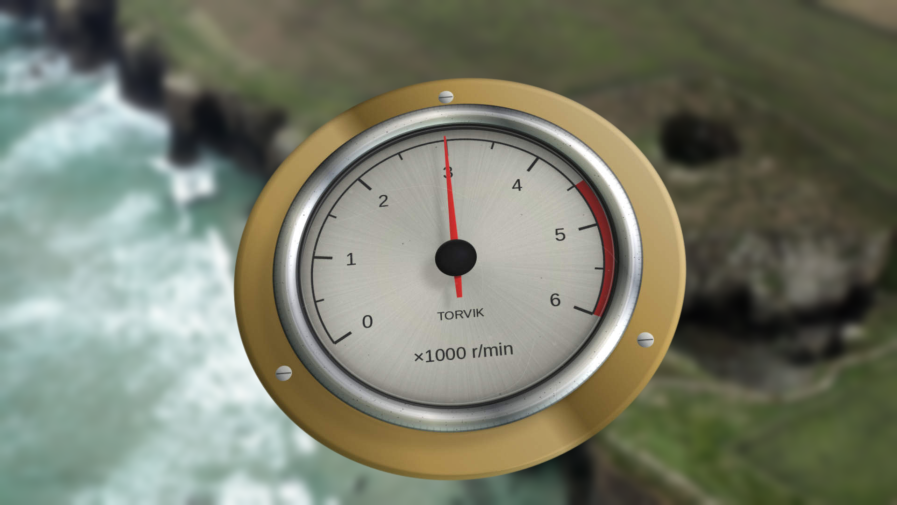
3000 (rpm)
